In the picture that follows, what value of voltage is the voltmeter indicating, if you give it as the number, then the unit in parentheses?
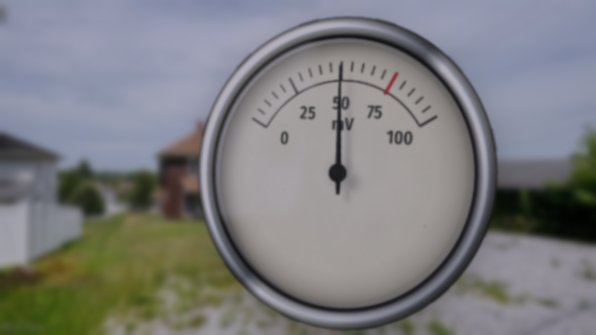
50 (mV)
